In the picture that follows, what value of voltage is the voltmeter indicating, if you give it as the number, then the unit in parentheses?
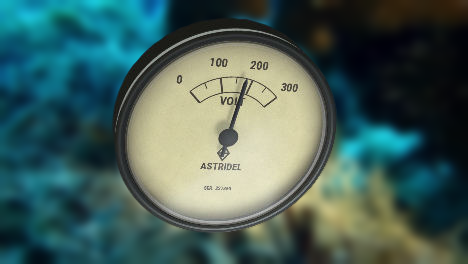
175 (V)
